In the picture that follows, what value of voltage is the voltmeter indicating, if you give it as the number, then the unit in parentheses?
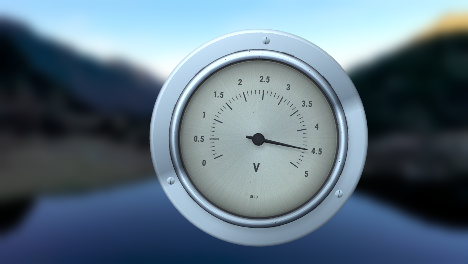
4.5 (V)
